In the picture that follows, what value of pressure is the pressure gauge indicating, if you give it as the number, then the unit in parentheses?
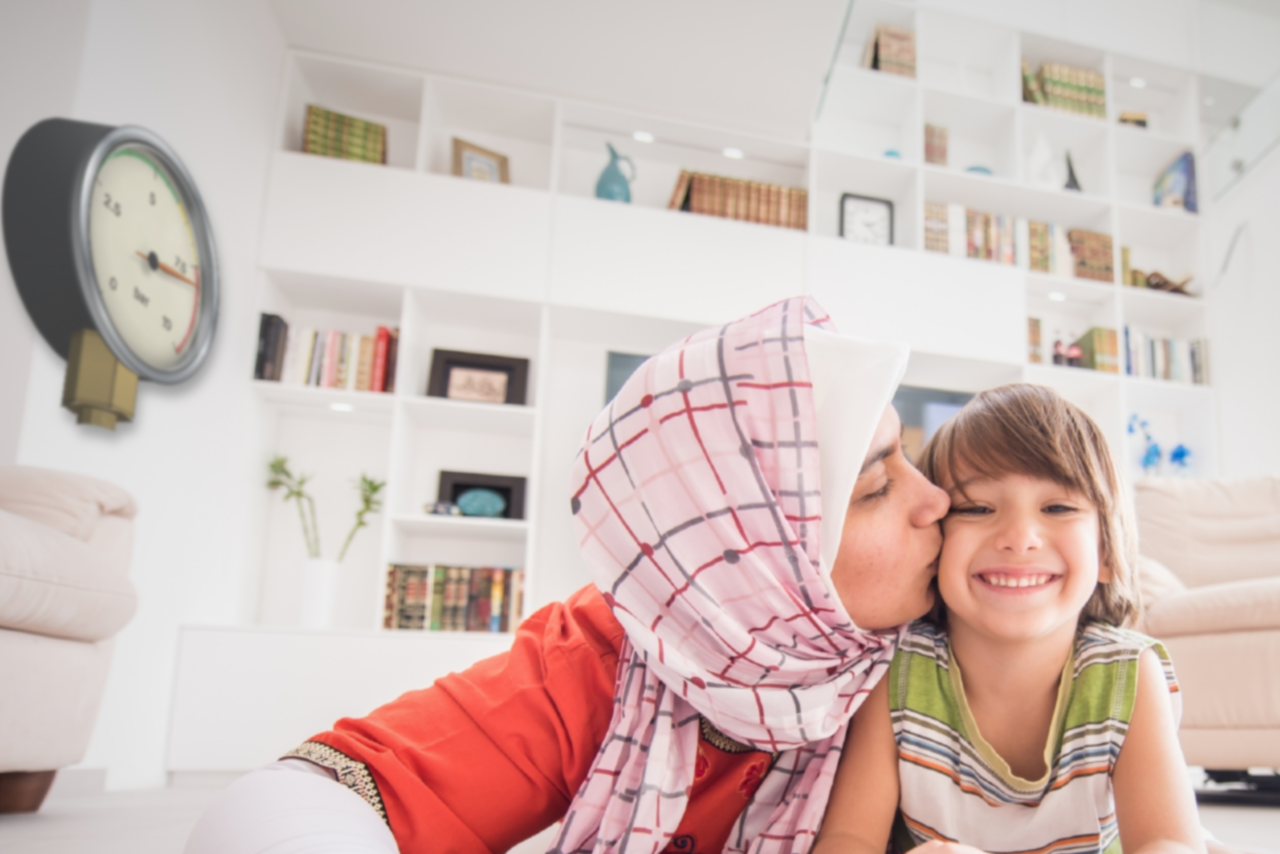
8 (bar)
